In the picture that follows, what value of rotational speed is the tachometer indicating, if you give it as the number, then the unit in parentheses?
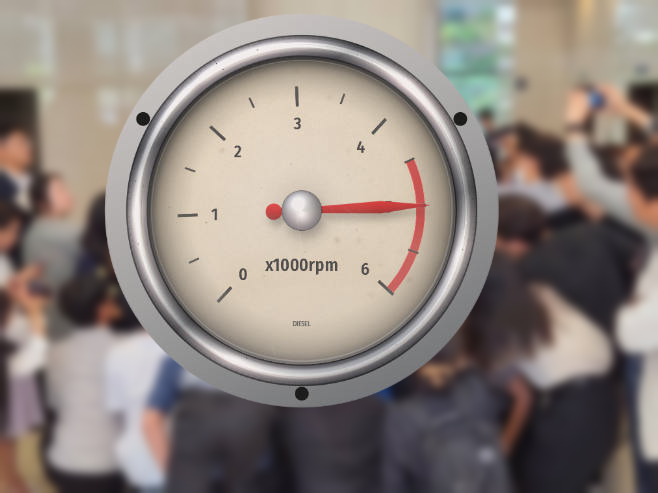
5000 (rpm)
